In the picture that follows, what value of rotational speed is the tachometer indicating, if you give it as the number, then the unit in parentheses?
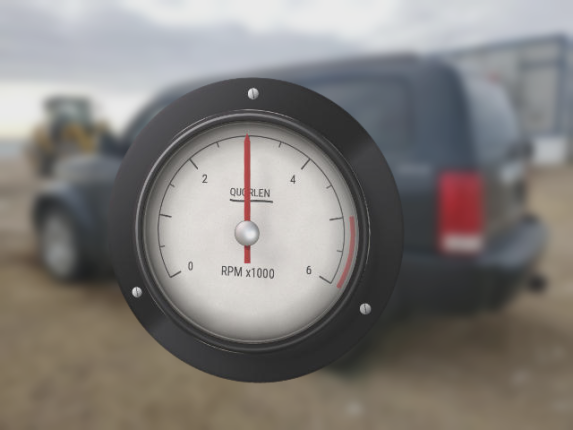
3000 (rpm)
